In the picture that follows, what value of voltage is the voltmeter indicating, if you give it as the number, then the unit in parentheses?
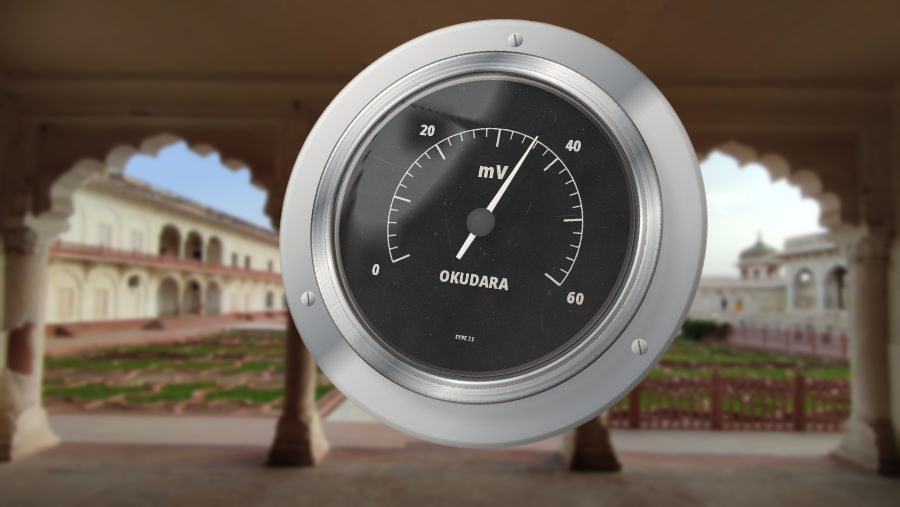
36 (mV)
